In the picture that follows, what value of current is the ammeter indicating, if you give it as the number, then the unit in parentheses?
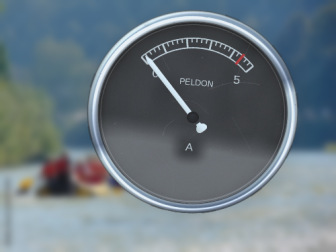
0.2 (A)
